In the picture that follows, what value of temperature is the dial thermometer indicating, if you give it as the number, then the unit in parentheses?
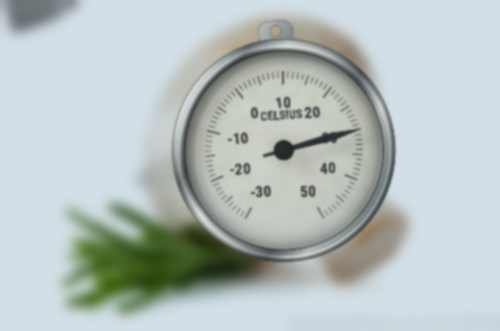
30 (°C)
